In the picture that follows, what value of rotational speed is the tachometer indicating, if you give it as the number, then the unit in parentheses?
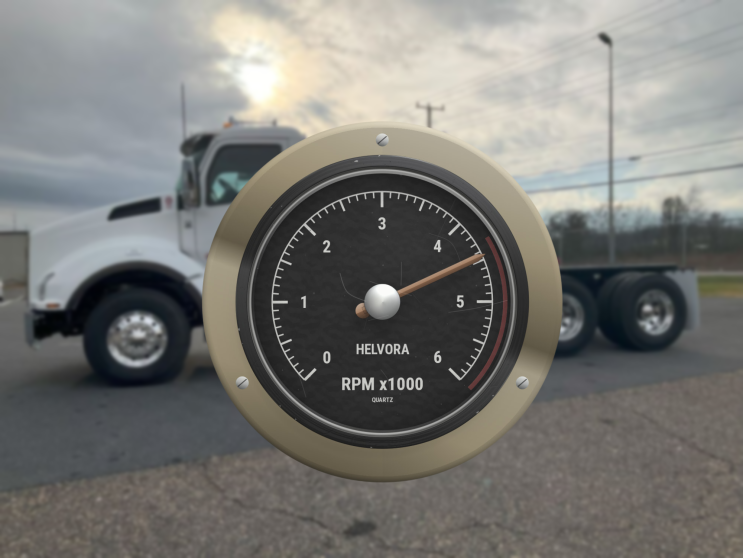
4450 (rpm)
